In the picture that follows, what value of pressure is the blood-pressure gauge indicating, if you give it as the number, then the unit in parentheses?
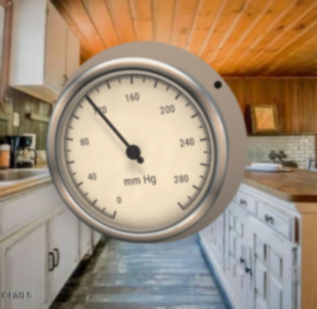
120 (mmHg)
